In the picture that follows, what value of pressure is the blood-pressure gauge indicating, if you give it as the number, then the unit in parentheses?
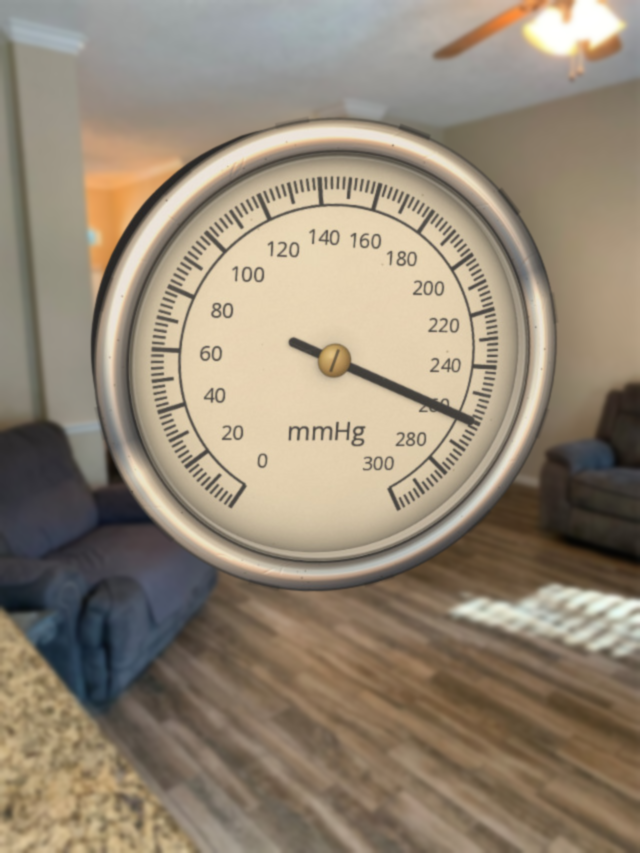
260 (mmHg)
